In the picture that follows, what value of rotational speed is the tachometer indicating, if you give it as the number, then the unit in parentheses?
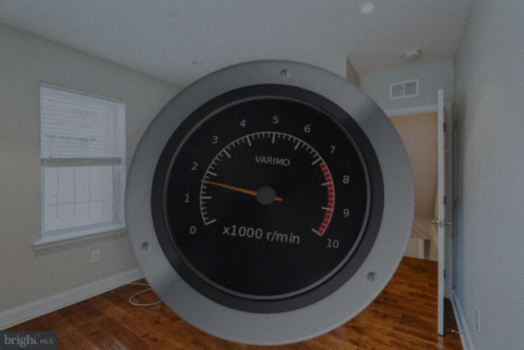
1600 (rpm)
